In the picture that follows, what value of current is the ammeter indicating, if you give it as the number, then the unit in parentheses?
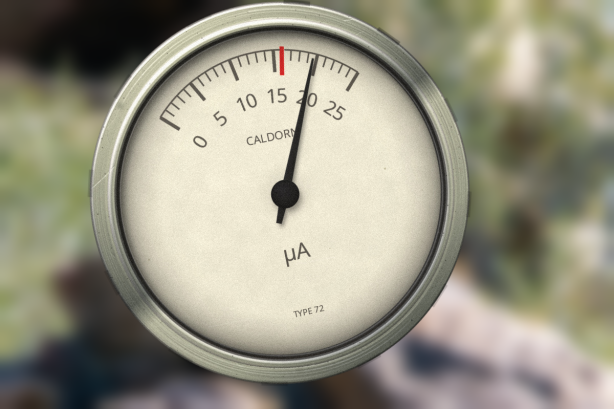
19.5 (µA)
